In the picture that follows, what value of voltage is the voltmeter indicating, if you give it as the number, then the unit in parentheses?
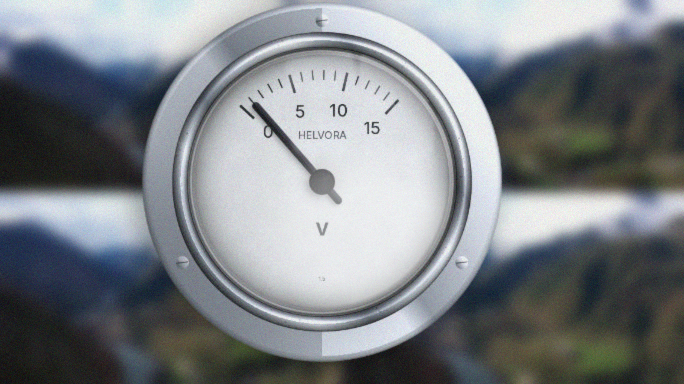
1 (V)
